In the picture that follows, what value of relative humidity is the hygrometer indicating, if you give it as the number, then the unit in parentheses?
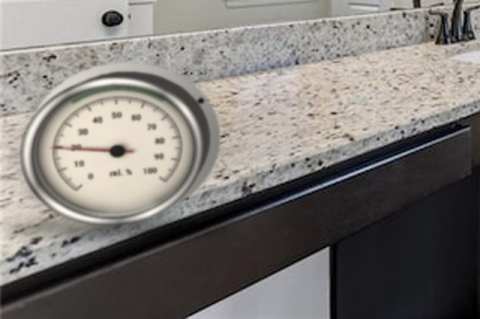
20 (%)
